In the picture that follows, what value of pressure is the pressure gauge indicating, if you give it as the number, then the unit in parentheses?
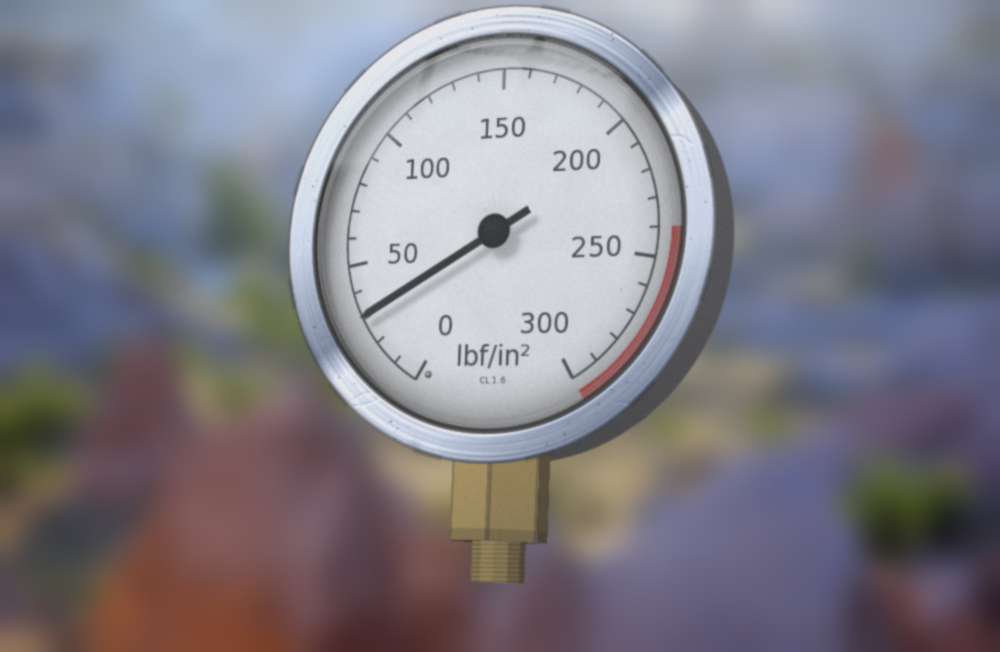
30 (psi)
